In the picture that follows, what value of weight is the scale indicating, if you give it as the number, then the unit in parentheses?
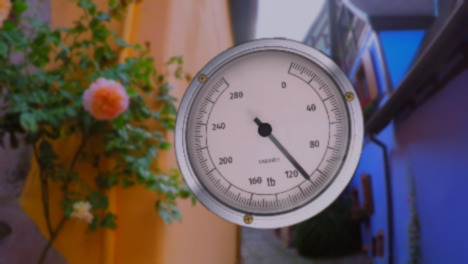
110 (lb)
